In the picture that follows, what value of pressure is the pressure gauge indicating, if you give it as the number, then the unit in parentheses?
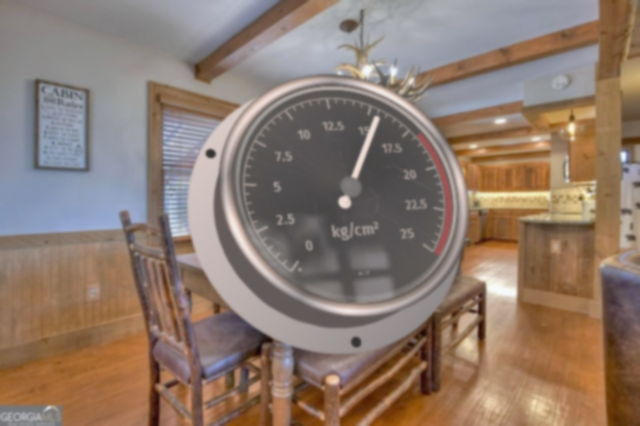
15.5 (kg/cm²)
